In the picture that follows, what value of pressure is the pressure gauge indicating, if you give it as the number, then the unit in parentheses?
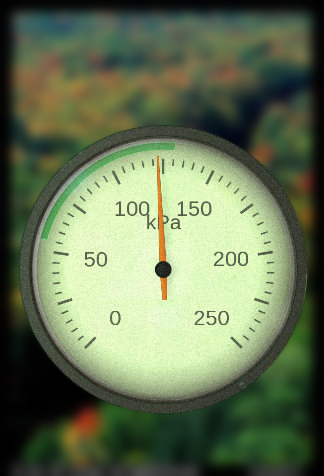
122.5 (kPa)
